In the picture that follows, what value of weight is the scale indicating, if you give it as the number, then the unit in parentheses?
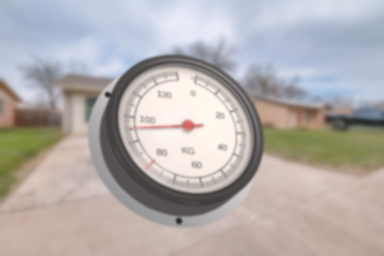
95 (kg)
